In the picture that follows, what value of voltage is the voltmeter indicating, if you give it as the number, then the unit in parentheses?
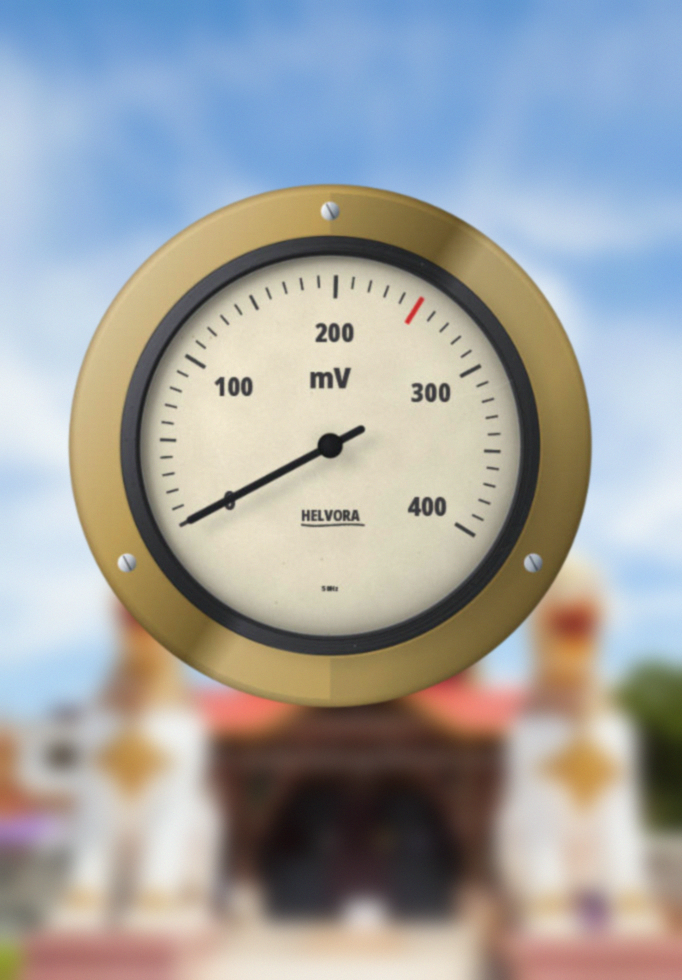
0 (mV)
